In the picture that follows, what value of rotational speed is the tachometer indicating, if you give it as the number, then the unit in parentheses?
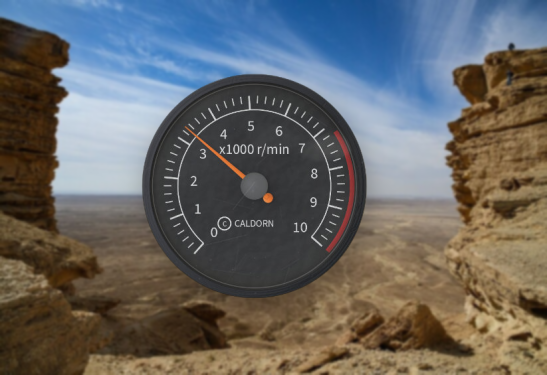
3300 (rpm)
